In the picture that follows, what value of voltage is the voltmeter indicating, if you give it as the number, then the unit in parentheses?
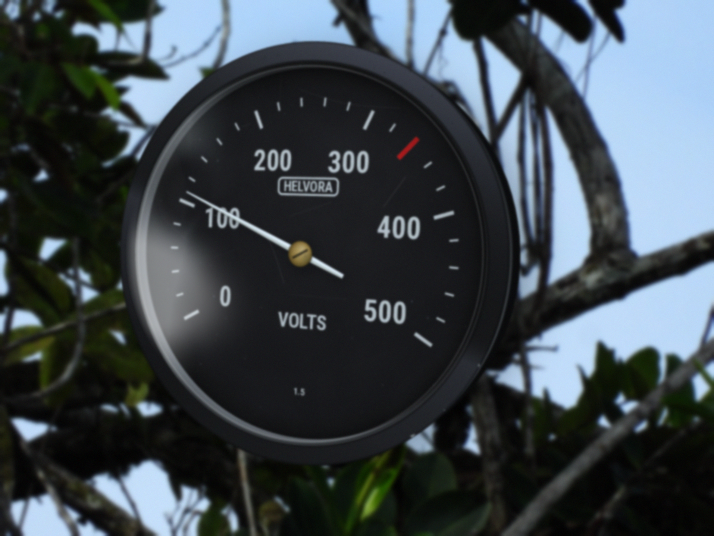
110 (V)
